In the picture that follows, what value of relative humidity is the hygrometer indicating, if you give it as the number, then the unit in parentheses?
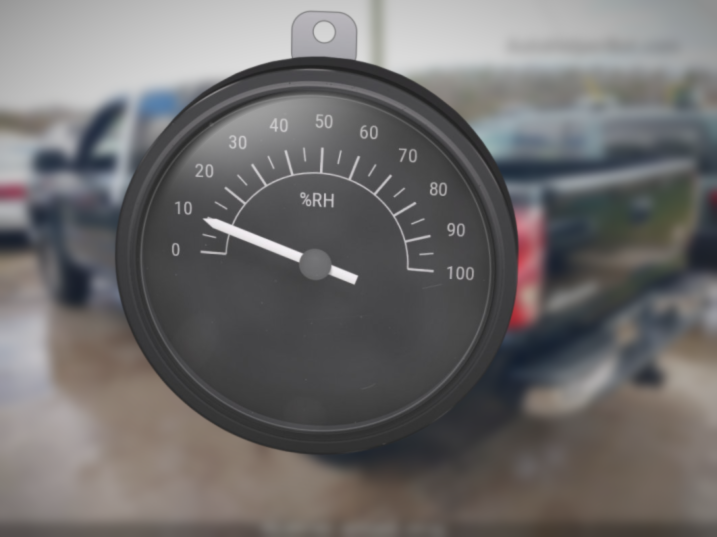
10 (%)
